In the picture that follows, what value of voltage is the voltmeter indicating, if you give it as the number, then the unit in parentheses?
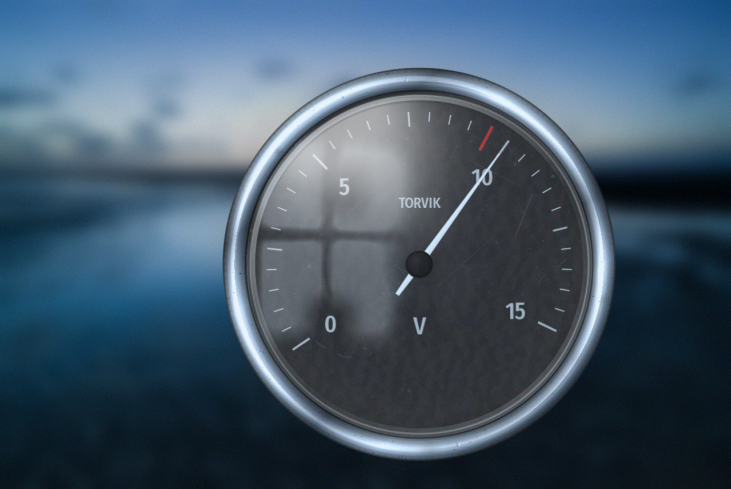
10 (V)
